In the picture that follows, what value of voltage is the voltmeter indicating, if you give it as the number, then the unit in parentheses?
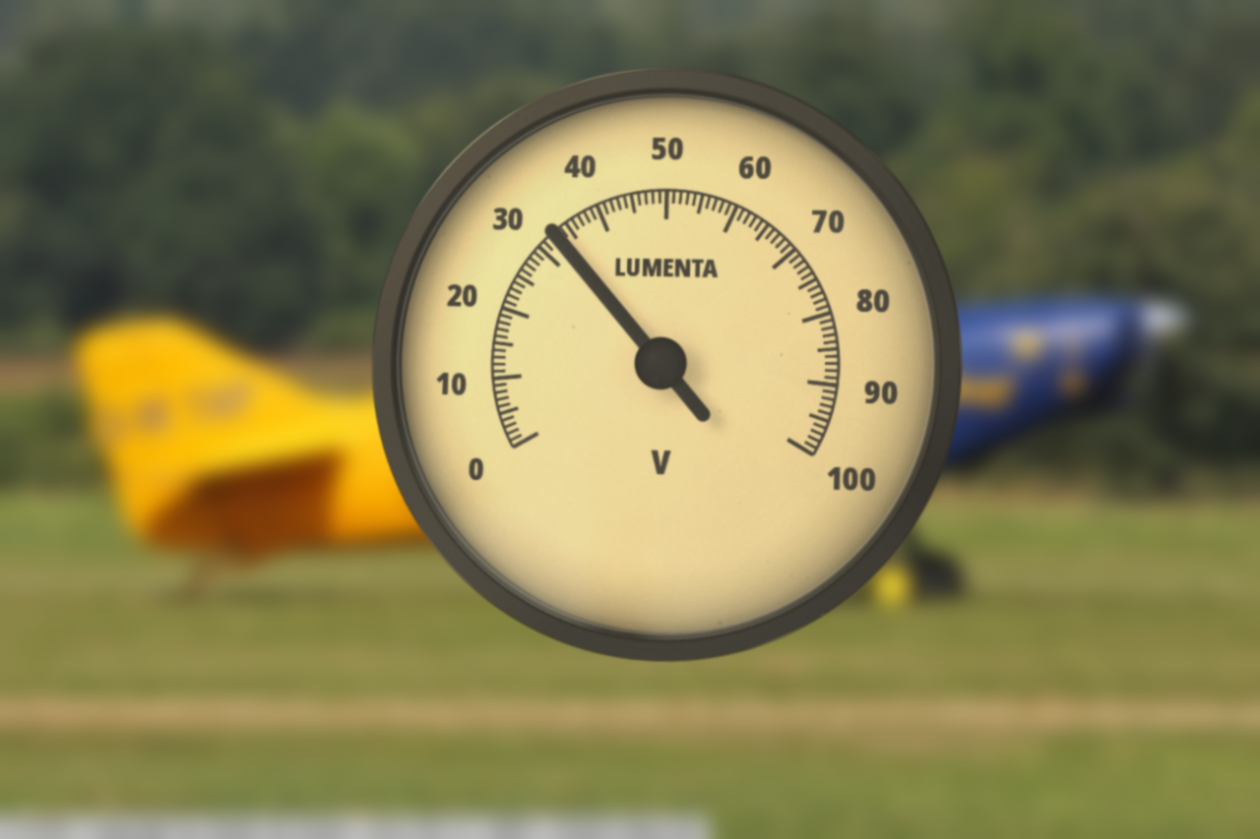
33 (V)
